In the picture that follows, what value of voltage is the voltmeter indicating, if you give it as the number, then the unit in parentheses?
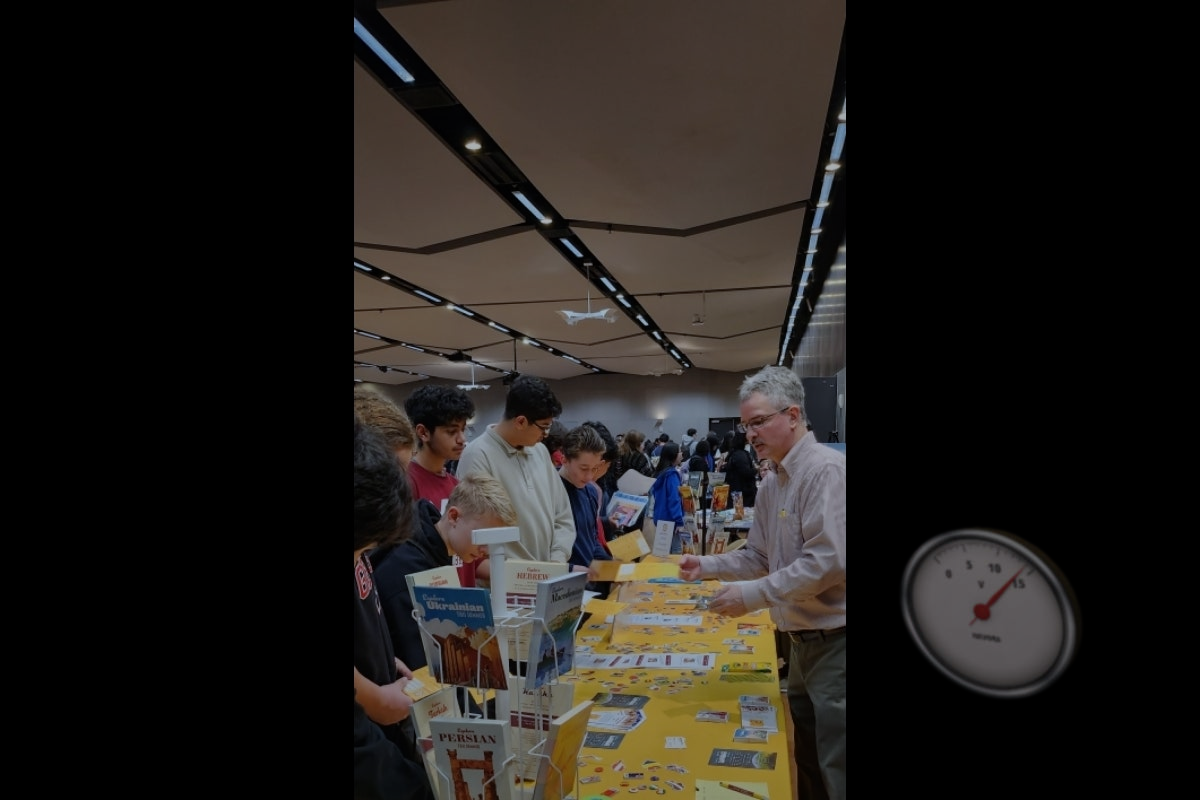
14 (V)
